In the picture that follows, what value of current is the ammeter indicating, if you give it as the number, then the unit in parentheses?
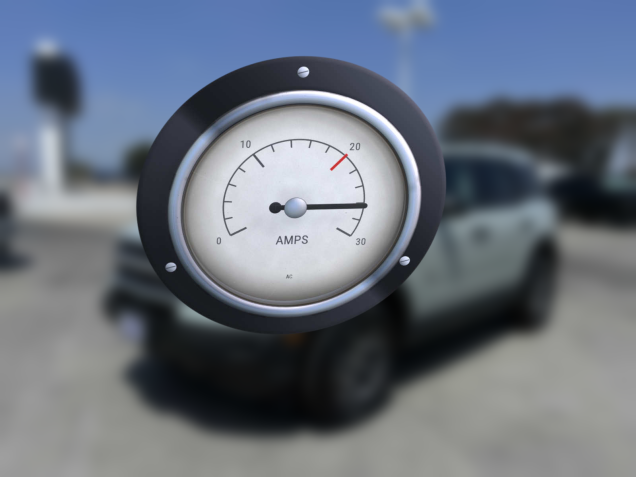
26 (A)
